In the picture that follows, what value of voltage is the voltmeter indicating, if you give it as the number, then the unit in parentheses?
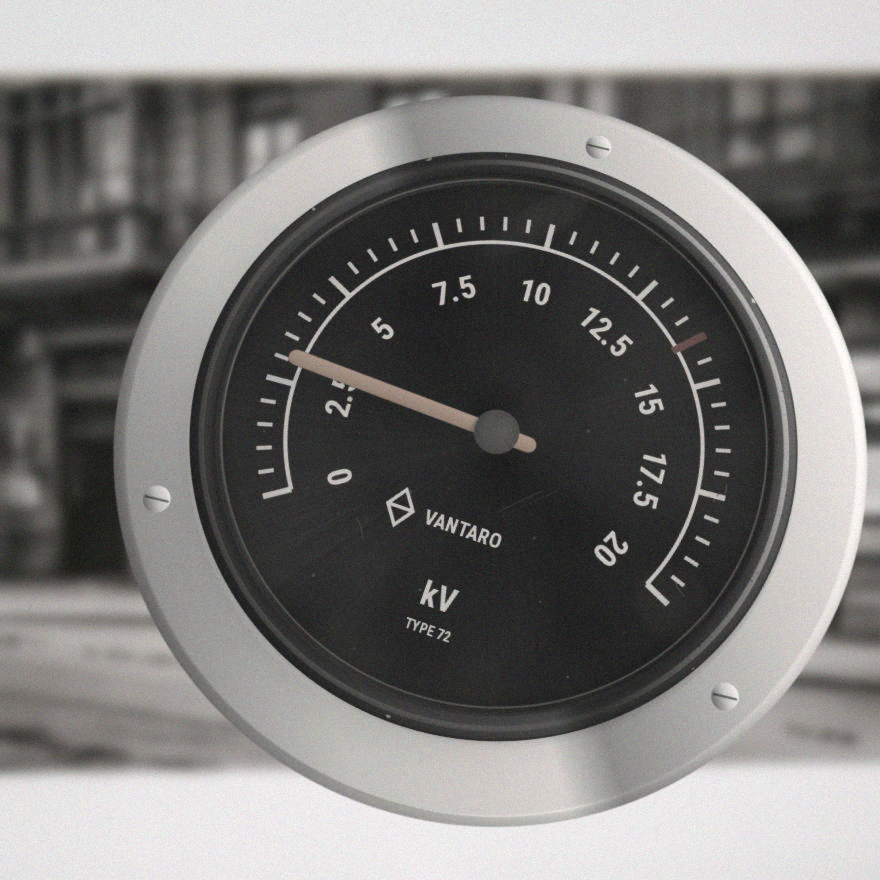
3 (kV)
